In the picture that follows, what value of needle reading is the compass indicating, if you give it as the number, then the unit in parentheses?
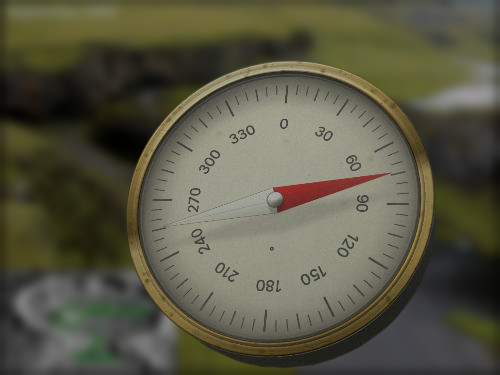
75 (°)
